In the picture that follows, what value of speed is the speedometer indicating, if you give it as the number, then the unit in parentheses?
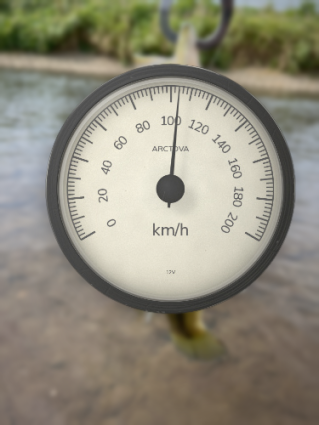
104 (km/h)
